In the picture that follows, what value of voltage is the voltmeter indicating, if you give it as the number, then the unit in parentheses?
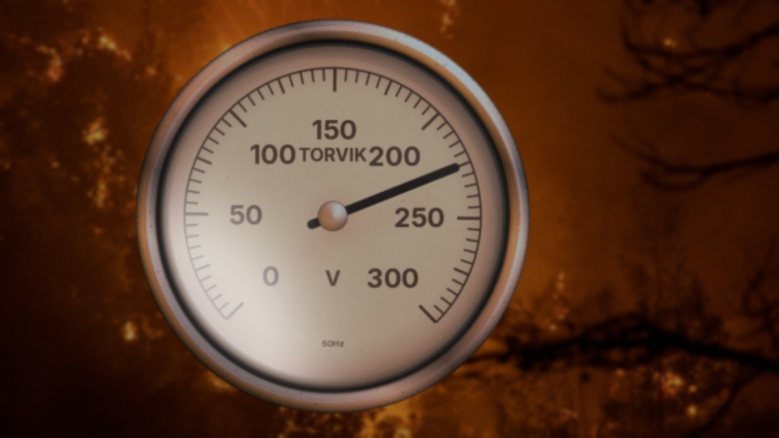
225 (V)
